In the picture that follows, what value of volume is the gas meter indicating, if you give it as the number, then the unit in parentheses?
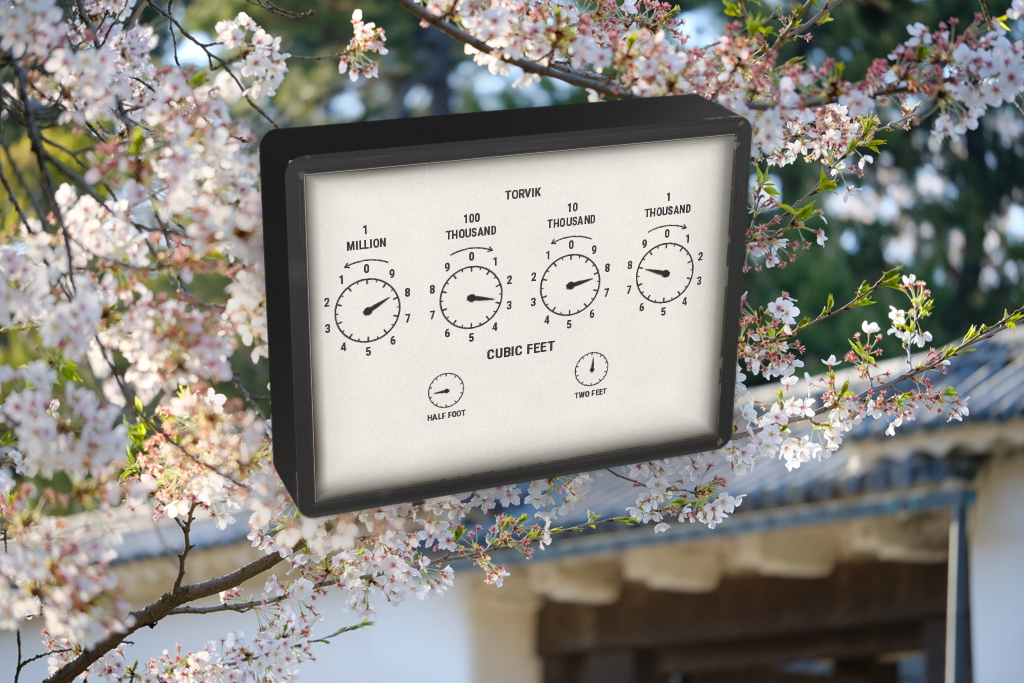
827800 (ft³)
